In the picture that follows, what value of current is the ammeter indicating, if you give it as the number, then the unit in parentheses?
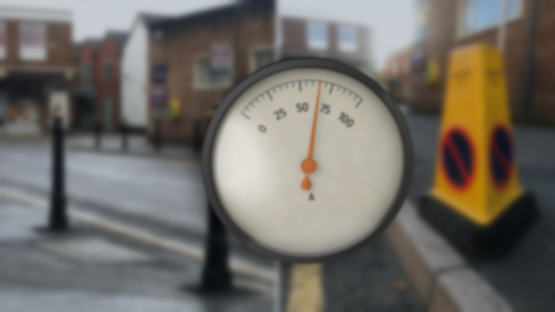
65 (A)
